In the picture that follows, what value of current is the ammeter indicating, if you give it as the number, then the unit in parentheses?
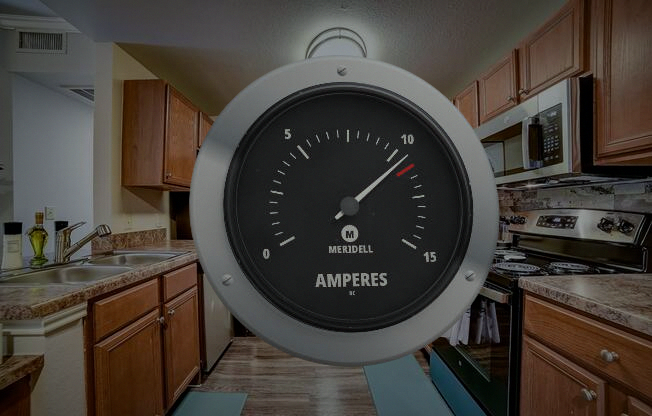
10.5 (A)
